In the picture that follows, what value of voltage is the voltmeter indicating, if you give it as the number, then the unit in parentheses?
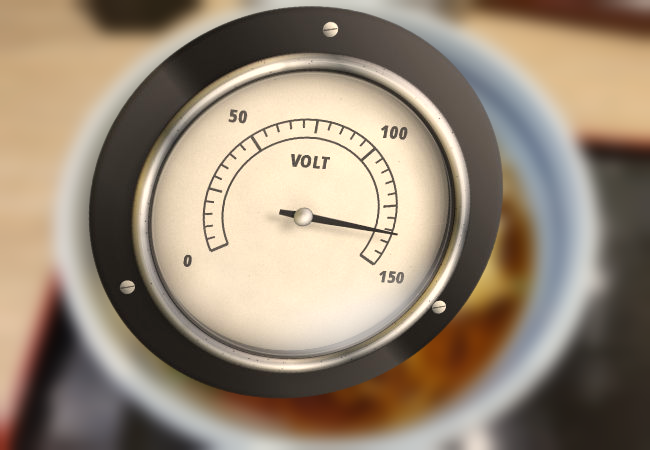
135 (V)
